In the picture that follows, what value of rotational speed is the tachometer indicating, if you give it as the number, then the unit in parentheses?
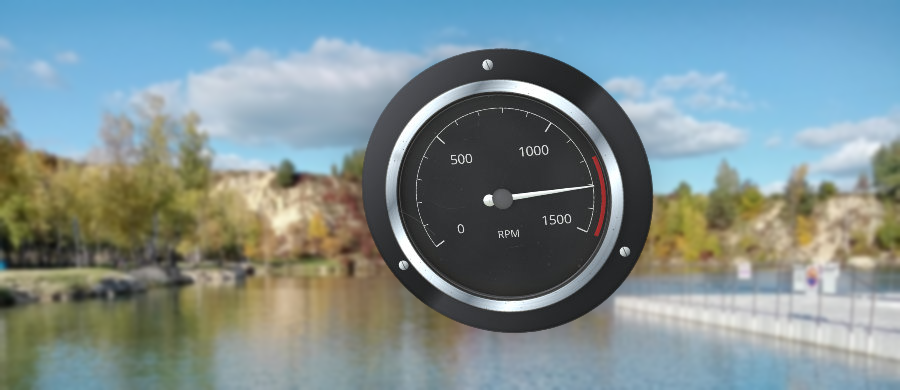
1300 (rpm)
